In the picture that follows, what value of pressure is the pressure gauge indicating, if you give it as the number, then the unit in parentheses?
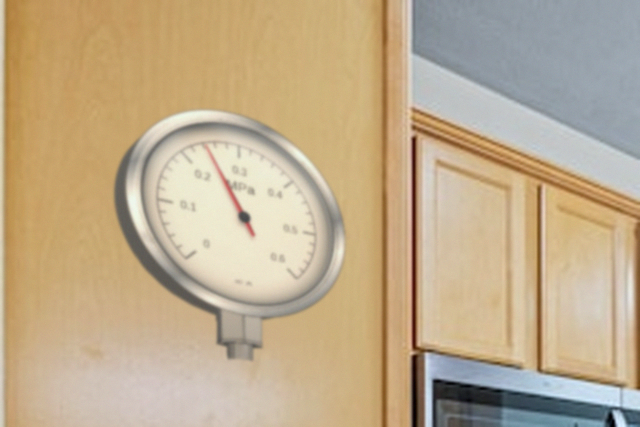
0.24 (MPa)
